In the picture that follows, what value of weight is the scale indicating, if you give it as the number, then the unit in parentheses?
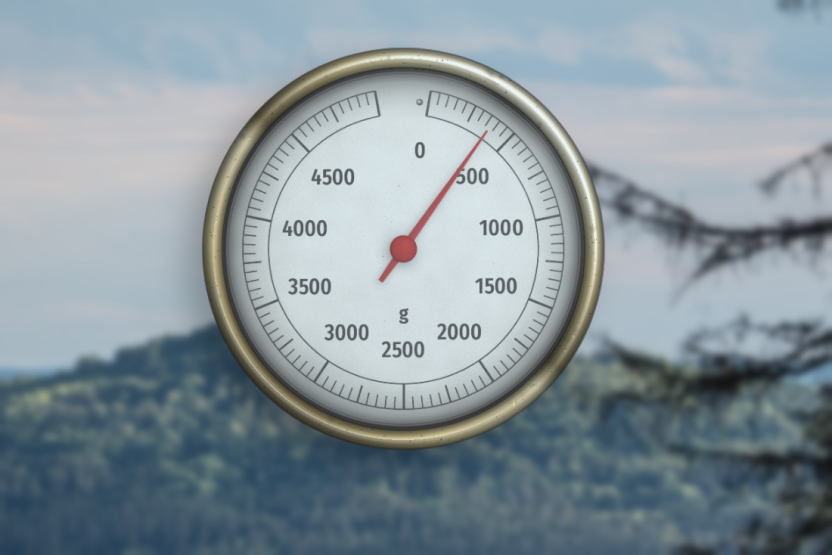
375 (g)
